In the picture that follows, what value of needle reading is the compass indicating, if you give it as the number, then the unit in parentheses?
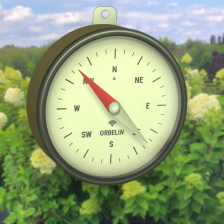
315 (°)
